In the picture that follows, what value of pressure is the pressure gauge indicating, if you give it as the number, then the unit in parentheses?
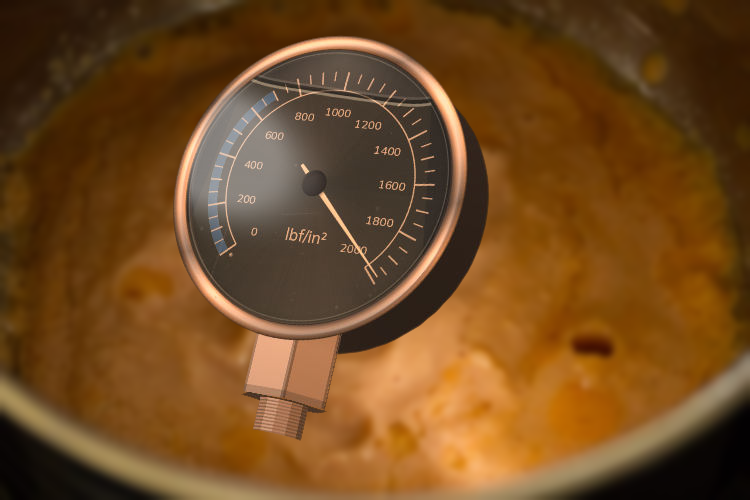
1975 (psi)
